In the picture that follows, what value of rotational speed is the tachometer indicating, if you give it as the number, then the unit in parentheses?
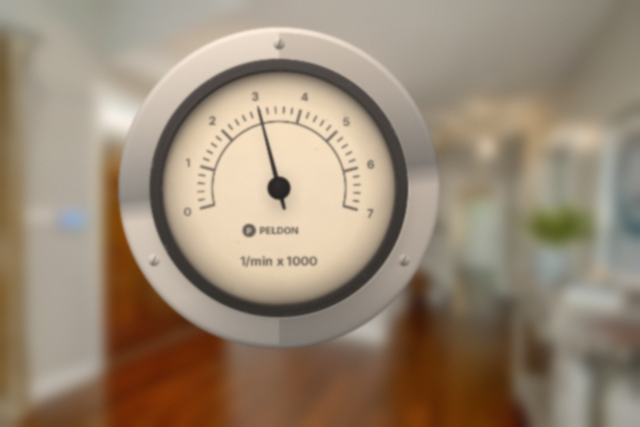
3000 (rpm)
